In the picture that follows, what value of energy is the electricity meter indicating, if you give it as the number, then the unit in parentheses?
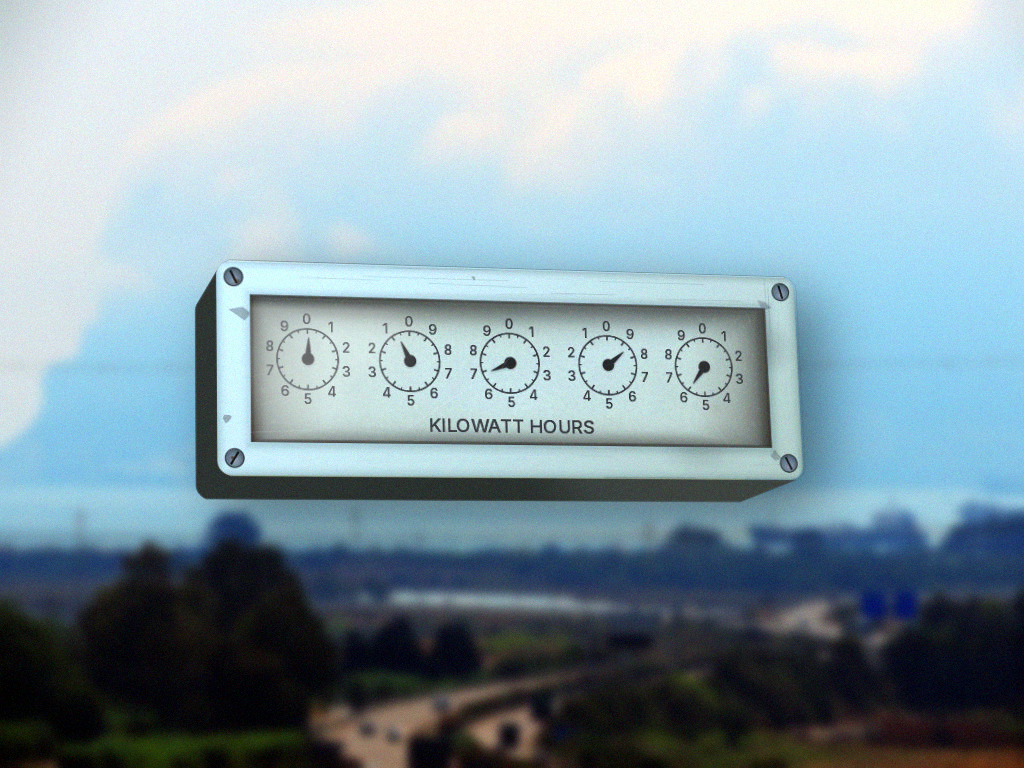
686 (kWh)
